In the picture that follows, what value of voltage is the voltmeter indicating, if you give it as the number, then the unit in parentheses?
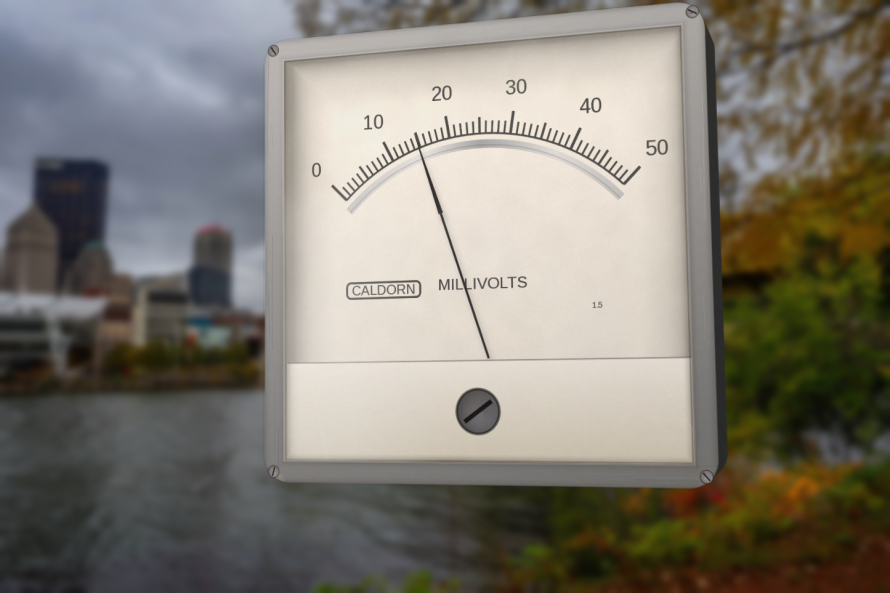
15 (mV)
